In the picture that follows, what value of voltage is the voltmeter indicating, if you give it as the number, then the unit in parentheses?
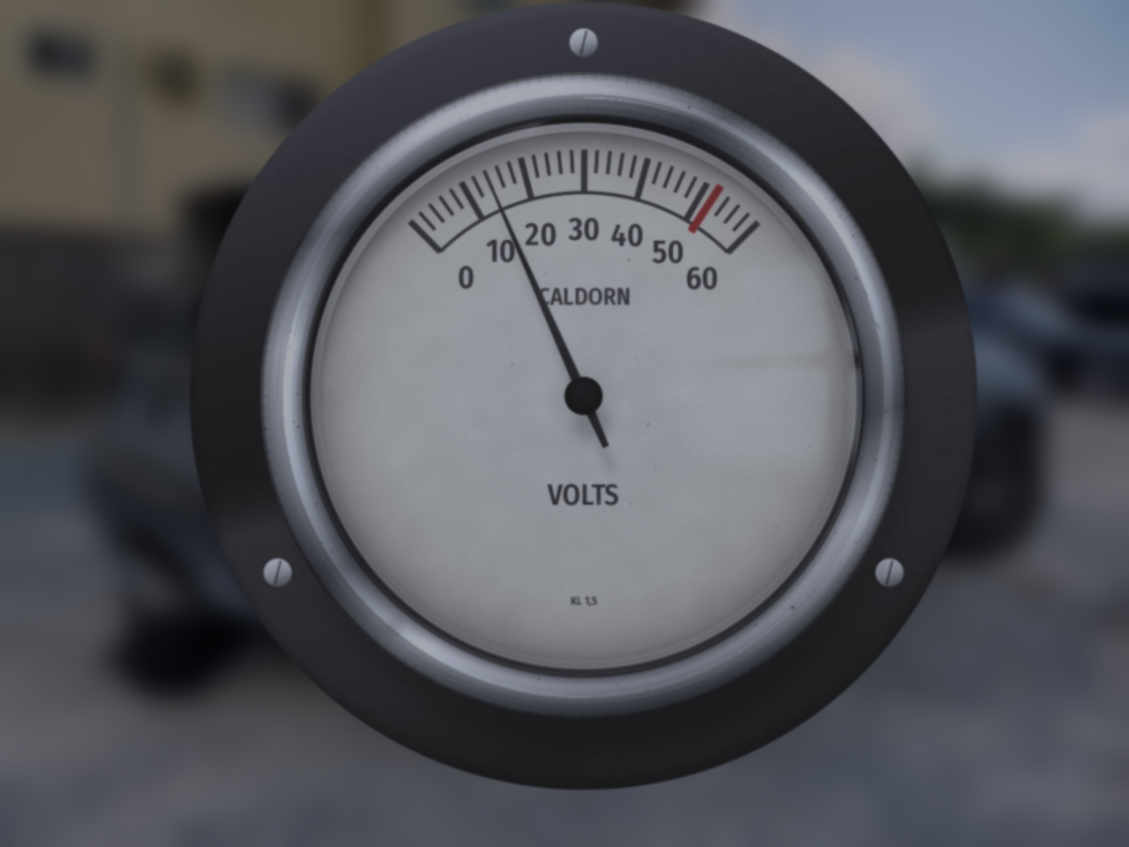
14 (V)
